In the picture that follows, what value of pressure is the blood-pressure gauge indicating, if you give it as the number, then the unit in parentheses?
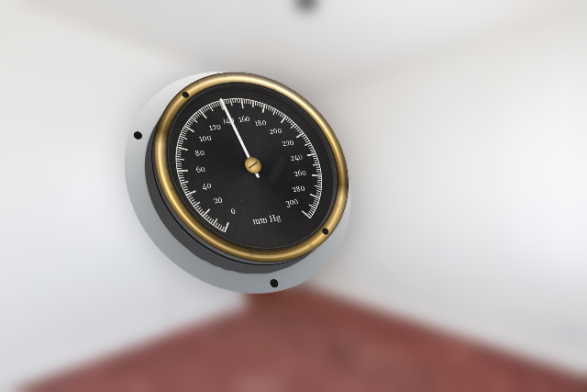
140 (mmHg)
